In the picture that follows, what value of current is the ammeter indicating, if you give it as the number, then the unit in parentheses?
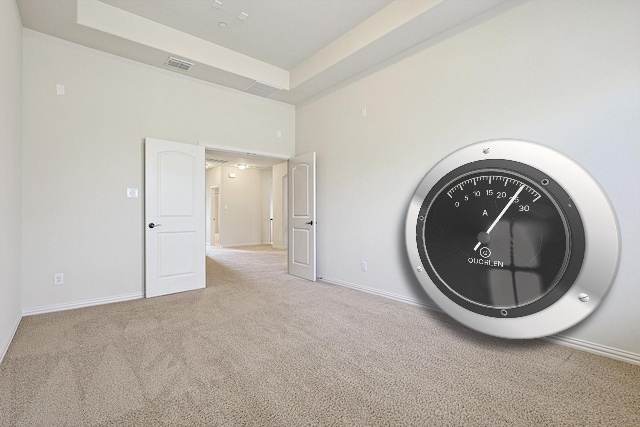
25 (A)
